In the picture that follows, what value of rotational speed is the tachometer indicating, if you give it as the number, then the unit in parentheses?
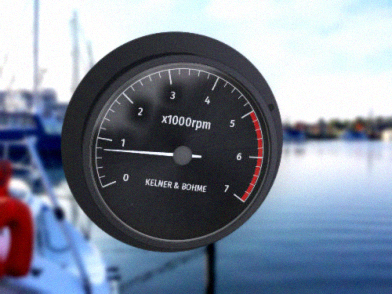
800 (rpm)
